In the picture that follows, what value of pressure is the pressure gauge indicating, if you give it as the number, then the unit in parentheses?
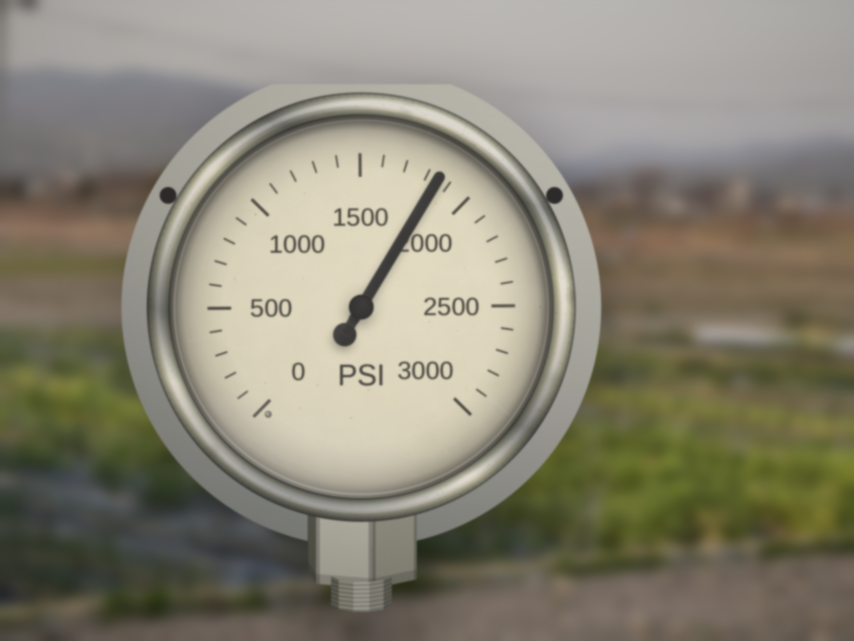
1850 (psi)
